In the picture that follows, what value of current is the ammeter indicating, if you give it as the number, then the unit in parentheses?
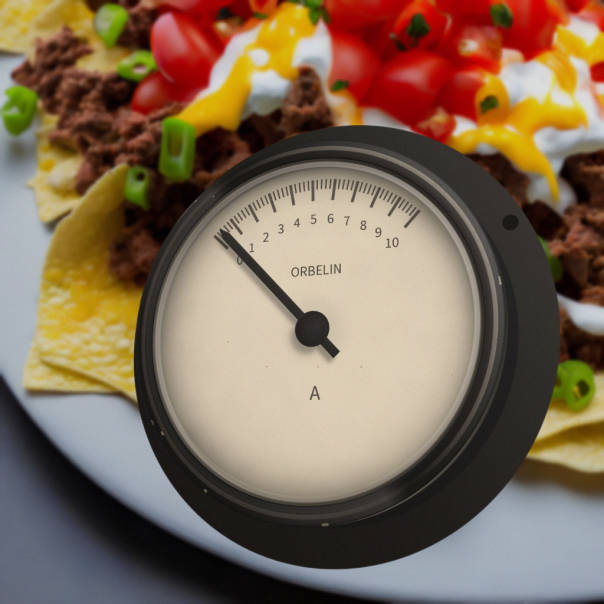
0.4 (A)
